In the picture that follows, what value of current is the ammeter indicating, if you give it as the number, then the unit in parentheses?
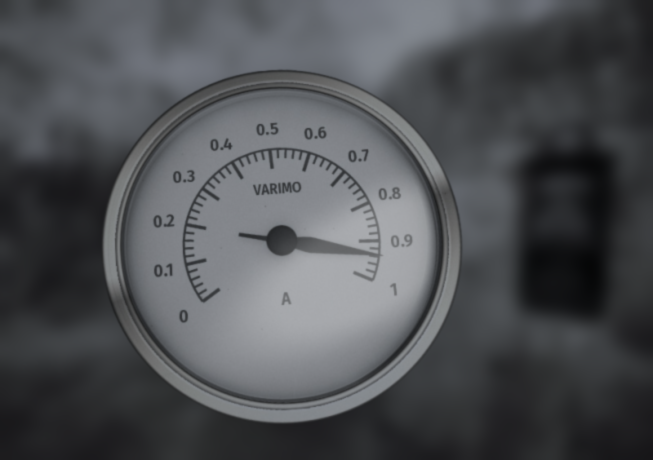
0.94 (A)
